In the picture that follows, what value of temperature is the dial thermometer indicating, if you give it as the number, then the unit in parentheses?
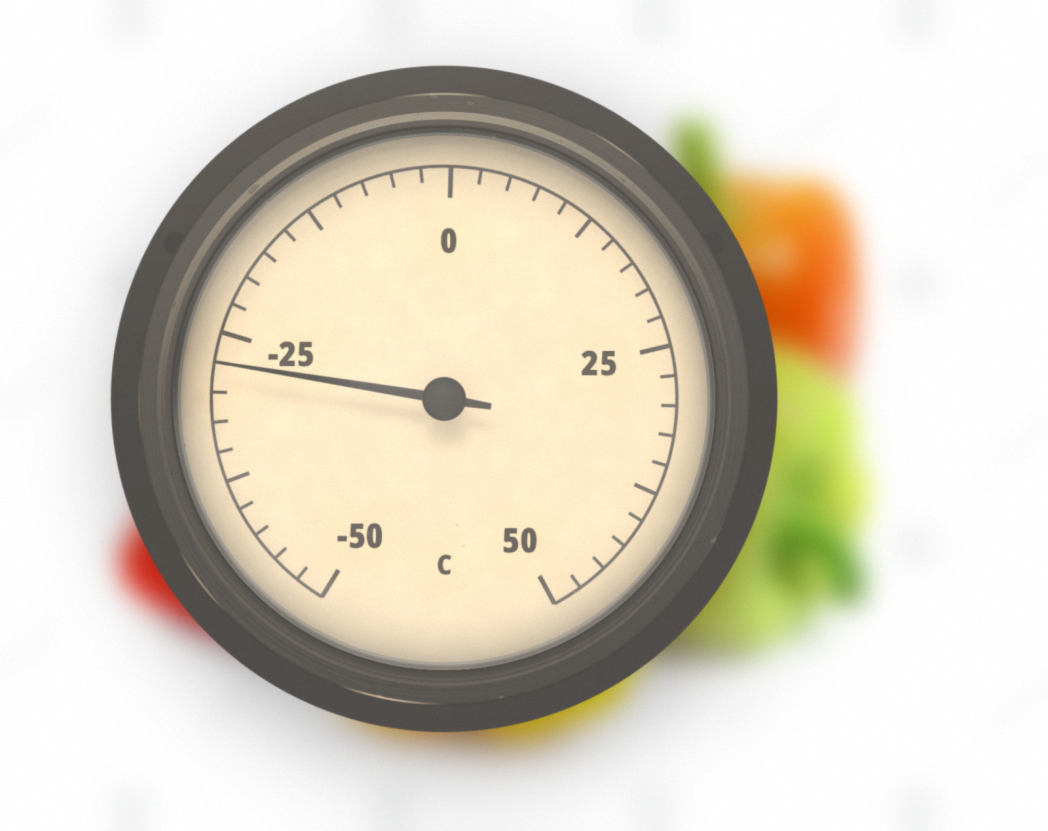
-27.5 (°C)
